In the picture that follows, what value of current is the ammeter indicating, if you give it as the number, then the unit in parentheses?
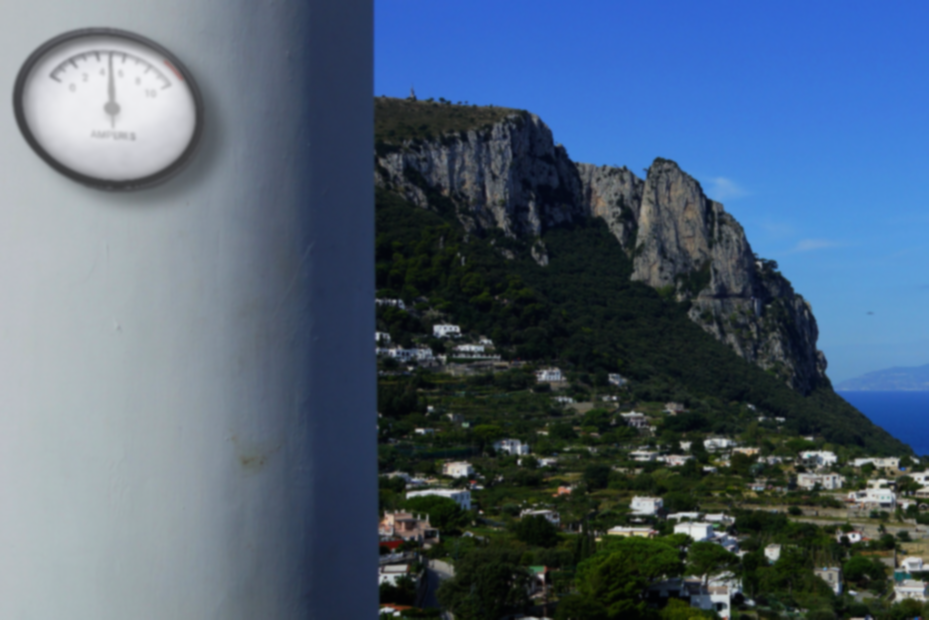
5 (A)
